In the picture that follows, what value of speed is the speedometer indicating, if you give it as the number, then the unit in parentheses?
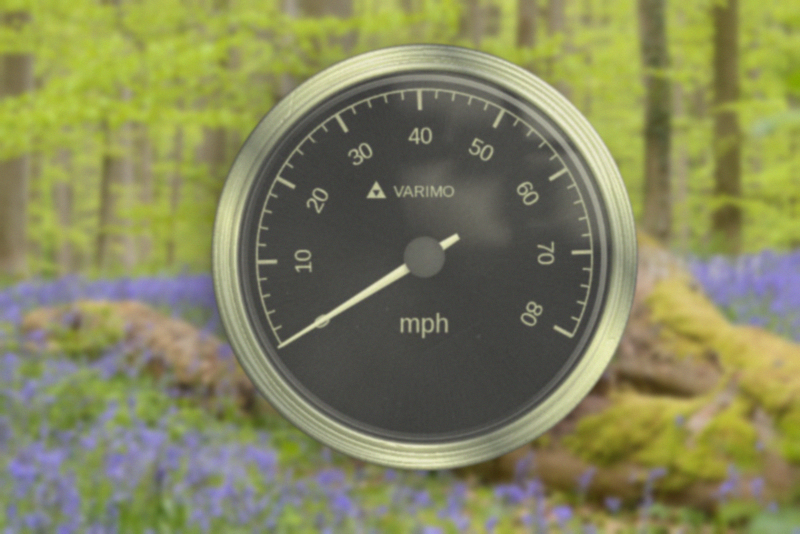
0 (mph)
